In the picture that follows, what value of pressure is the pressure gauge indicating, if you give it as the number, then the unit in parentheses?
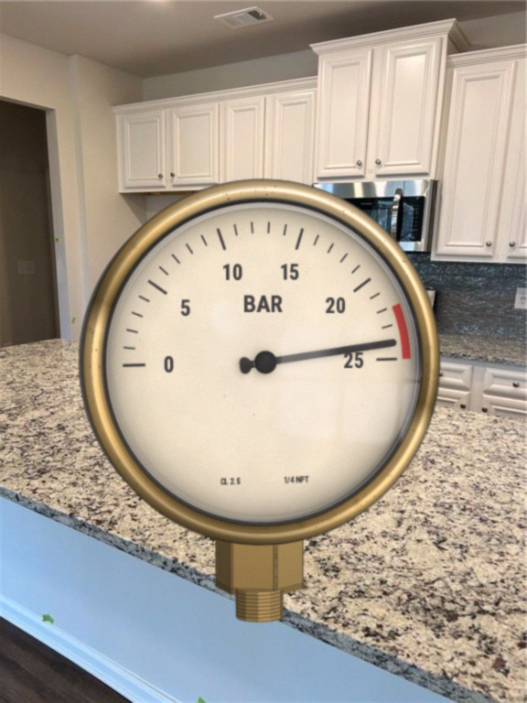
24 (bar)
